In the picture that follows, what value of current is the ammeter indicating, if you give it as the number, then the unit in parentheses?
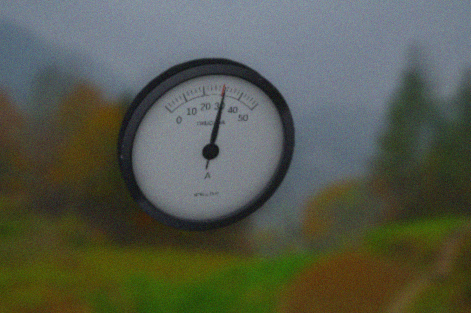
30 (A)
